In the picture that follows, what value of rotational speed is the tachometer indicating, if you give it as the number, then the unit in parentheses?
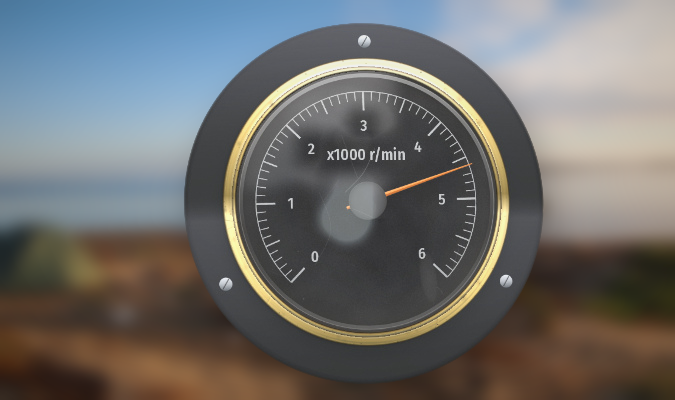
4600 (rpm)
